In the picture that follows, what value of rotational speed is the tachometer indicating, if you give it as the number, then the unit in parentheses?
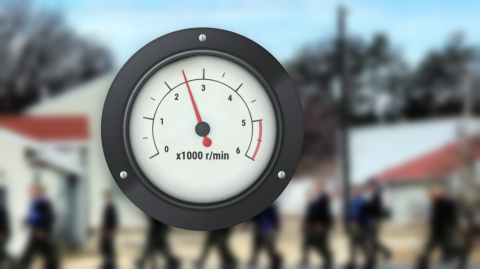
2500 (rpm)
